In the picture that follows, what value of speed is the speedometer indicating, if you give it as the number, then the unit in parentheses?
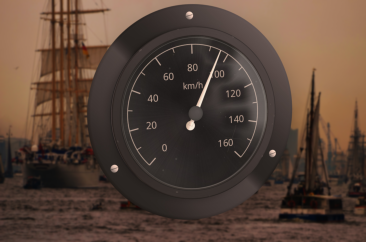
95 (km/h)
